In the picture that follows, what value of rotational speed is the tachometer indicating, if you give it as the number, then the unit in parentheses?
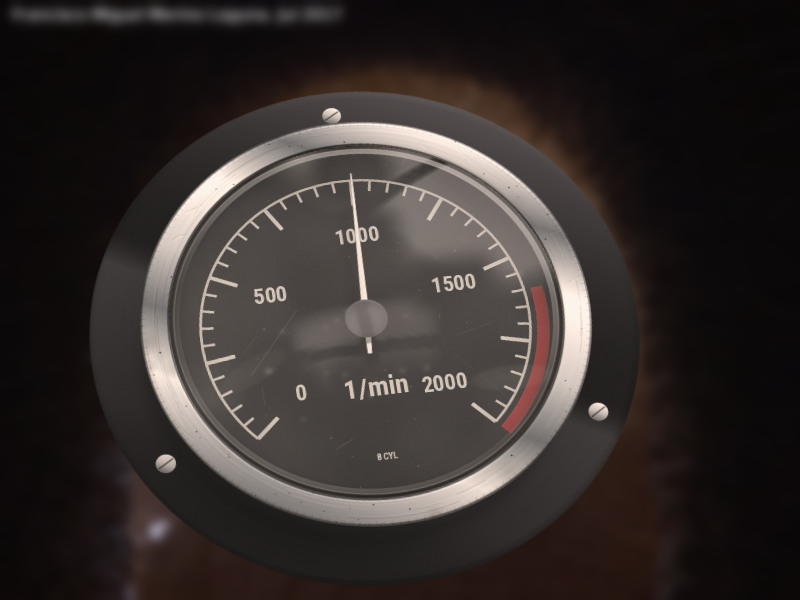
1000 (rpm)
